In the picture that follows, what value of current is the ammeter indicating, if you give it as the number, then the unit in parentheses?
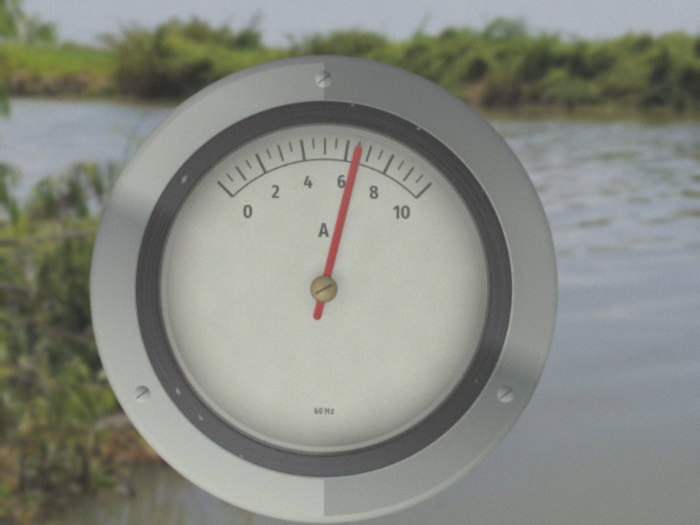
6.5 (A)
